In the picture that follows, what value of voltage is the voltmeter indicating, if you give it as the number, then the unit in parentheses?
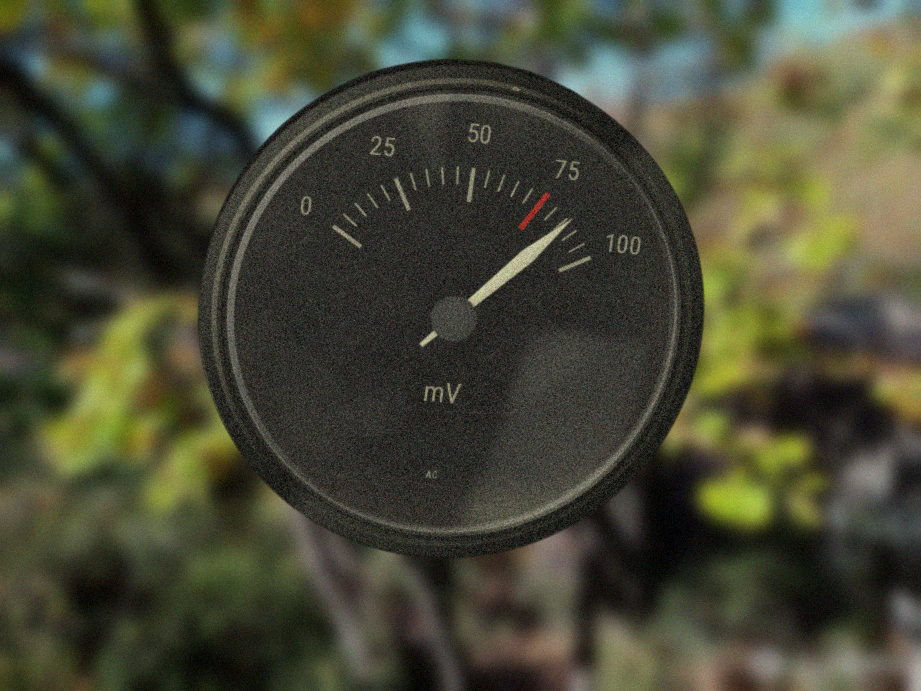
85 (mV)
